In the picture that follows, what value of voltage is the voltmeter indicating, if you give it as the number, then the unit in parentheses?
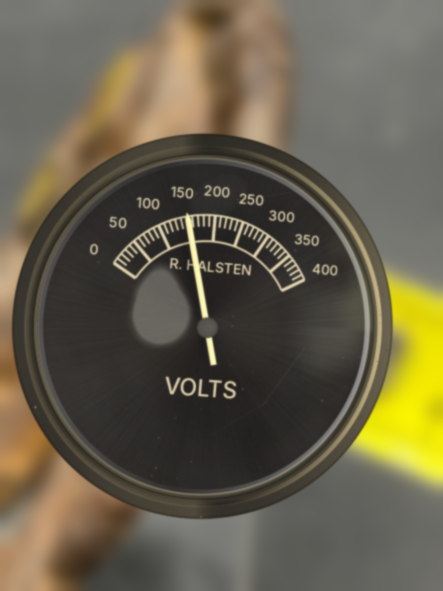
150 (V)
